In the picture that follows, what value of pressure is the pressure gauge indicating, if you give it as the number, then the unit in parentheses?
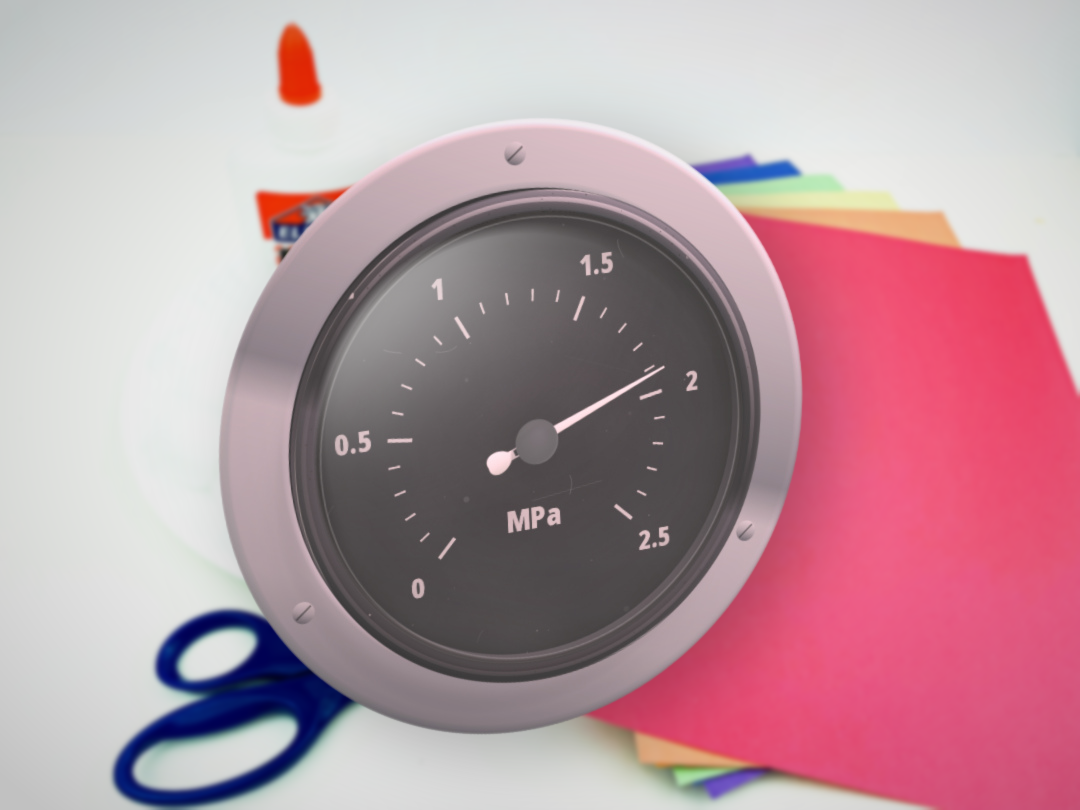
1.9 (MPa)
